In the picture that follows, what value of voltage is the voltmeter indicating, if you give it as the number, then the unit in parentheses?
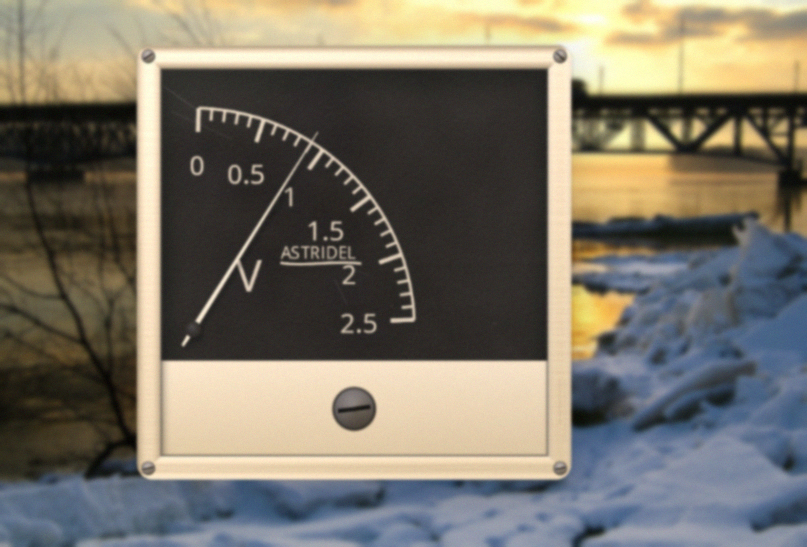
0.9 (V)
